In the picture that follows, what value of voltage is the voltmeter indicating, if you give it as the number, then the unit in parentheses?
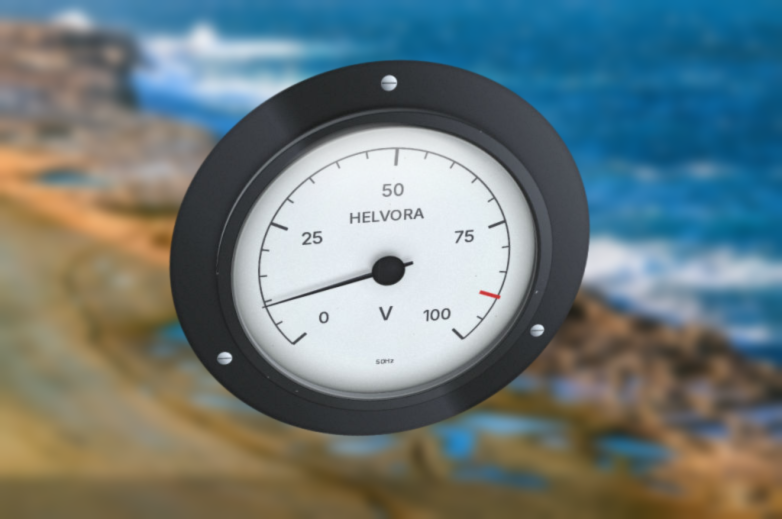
10 (V)
